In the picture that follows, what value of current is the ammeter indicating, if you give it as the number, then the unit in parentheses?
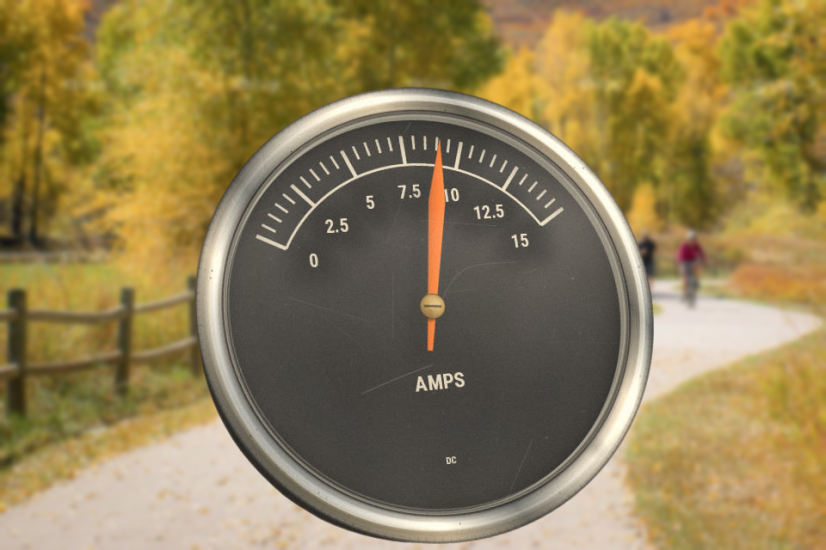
9 (A)
